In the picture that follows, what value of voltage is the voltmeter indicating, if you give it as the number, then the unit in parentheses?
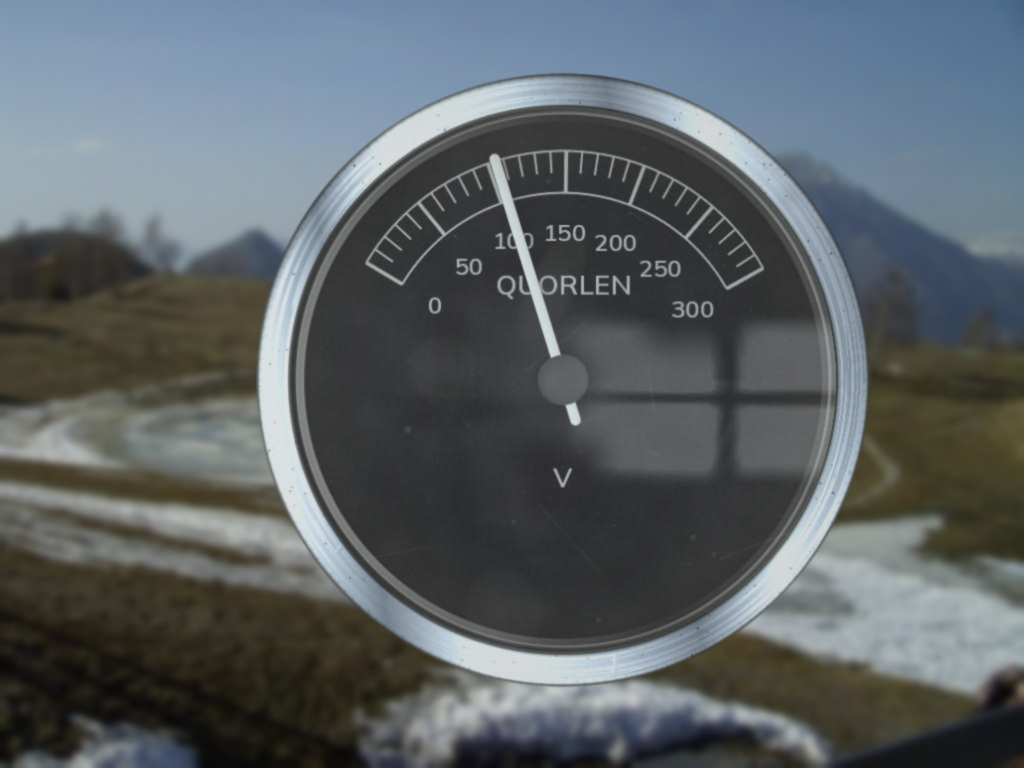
105 (V)
